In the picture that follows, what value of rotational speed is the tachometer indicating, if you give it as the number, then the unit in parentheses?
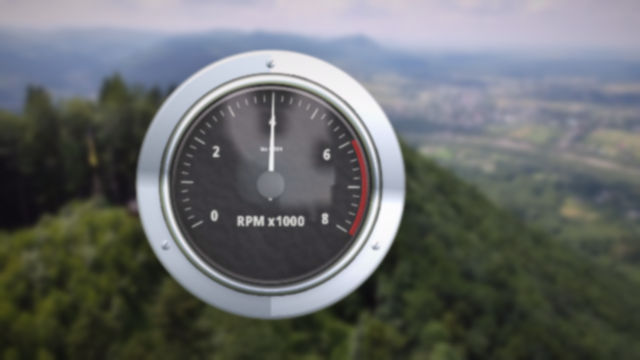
4000 (rpm)
